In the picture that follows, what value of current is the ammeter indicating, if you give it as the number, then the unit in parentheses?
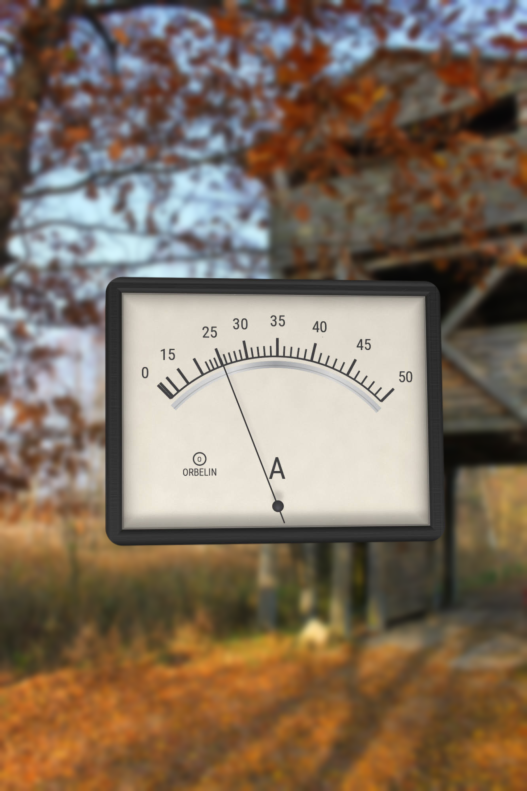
25 (A)
